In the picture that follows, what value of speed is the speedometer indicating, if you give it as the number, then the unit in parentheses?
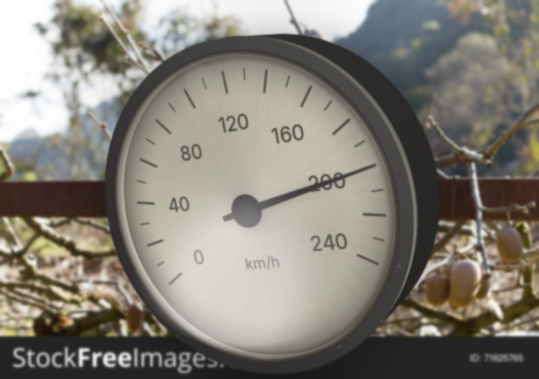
200 (km/h)
